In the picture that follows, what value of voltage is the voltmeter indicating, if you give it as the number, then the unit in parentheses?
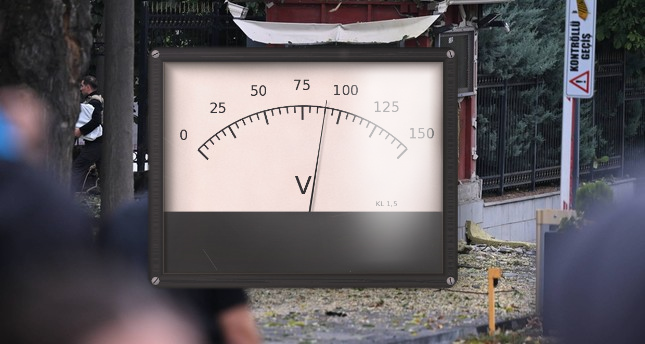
90 (V)
